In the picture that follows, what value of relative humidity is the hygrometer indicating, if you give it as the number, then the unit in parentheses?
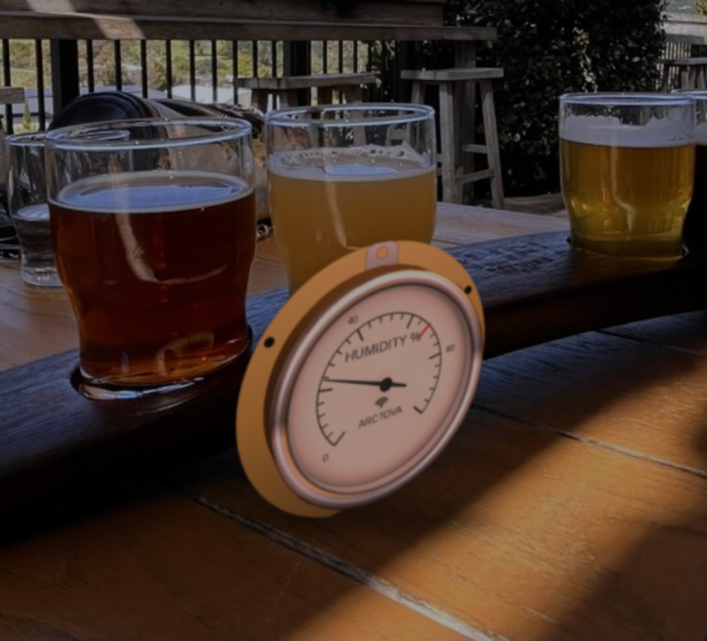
24 (%)
